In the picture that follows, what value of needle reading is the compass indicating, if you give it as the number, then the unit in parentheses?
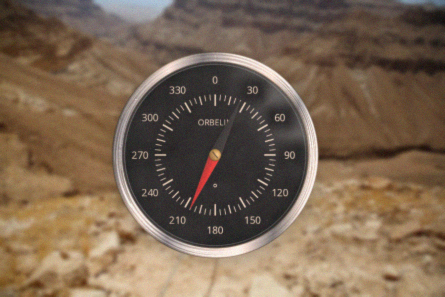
205 (°)
